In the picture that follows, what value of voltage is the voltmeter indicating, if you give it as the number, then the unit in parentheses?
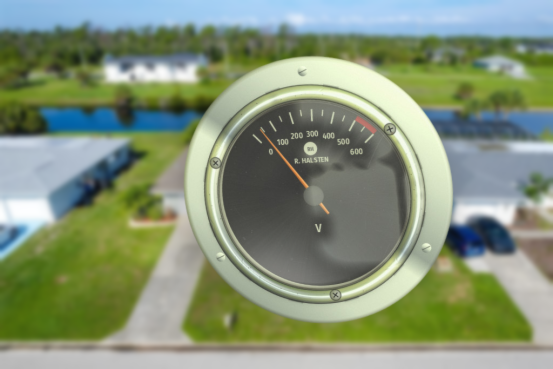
50 (V)
